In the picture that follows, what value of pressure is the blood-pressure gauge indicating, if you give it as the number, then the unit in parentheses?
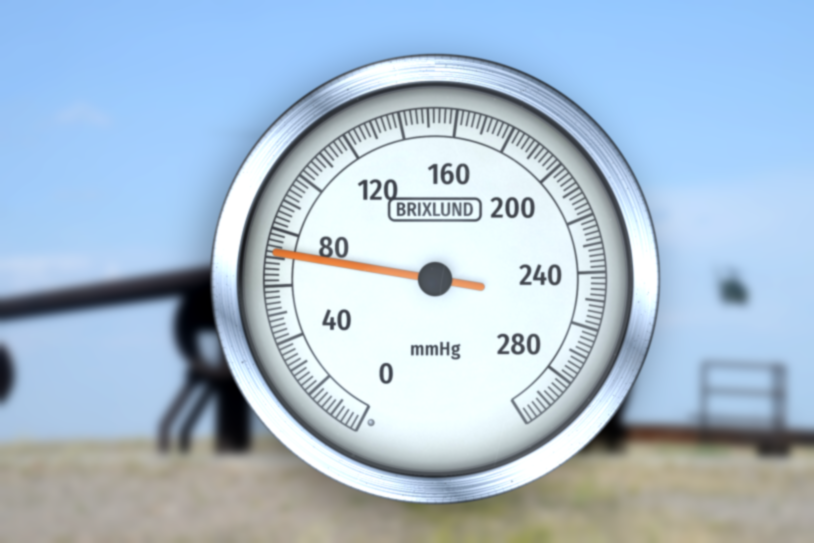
72 (mmHg)
